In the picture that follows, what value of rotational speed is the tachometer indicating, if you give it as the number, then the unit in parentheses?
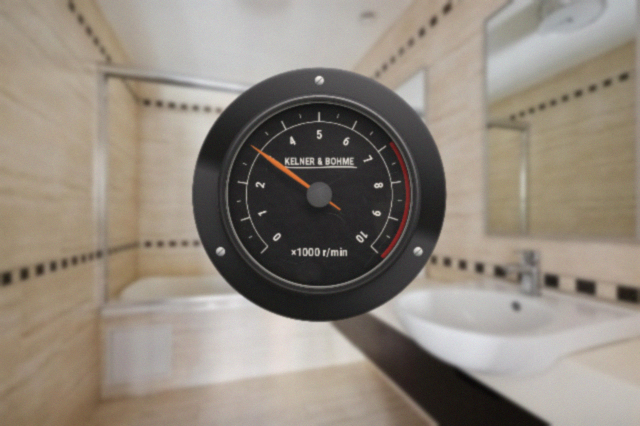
3000 (rpm)
